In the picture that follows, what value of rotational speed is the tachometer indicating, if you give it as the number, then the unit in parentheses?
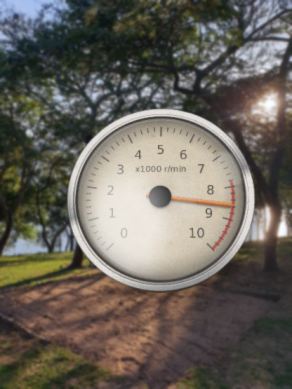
8600 (rpm)
